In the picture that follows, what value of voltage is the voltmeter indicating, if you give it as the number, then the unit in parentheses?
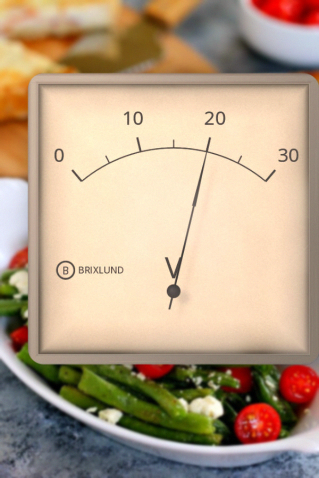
20 (V)
